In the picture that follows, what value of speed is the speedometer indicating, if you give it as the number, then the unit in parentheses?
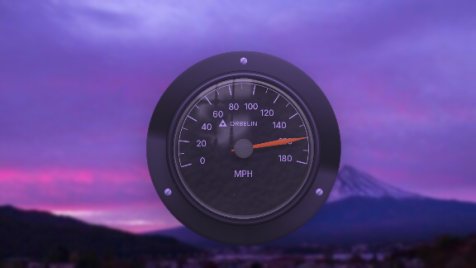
160 (mph)
